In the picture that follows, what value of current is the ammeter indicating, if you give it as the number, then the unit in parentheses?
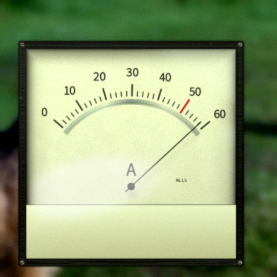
58 (A)
